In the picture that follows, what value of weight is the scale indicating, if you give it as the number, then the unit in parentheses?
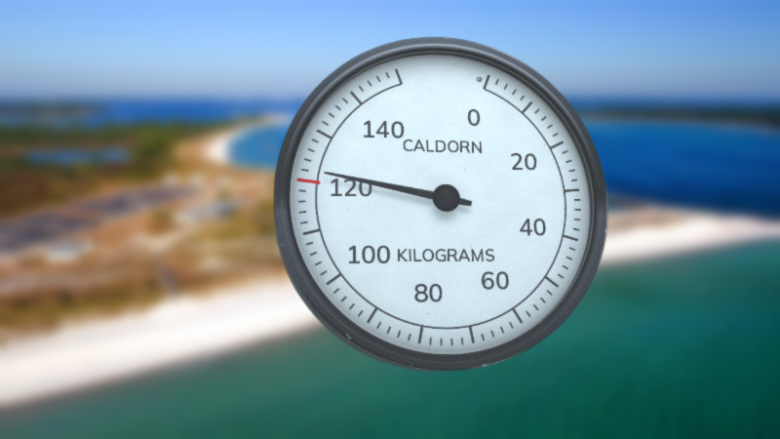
122 (kg)
